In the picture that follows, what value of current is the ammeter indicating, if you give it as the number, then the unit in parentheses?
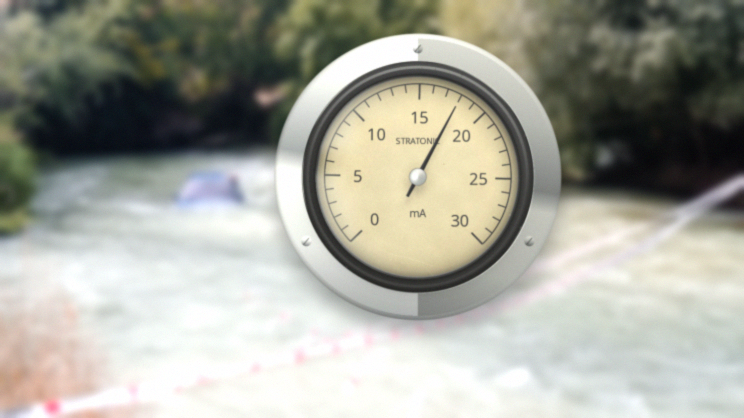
18 (mA)
